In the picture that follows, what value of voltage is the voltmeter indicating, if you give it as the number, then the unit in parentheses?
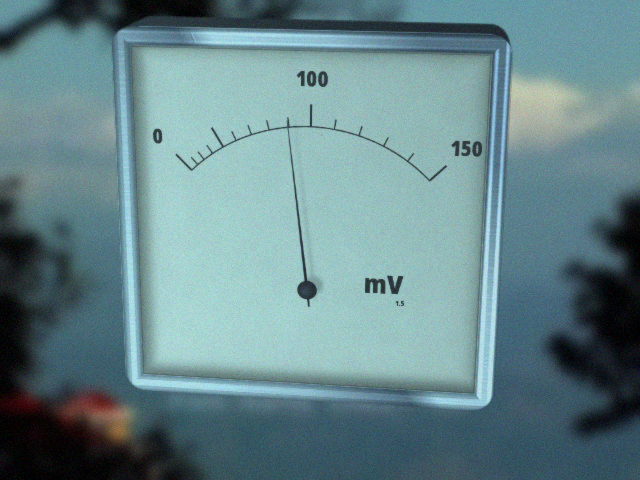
90 (mV)
